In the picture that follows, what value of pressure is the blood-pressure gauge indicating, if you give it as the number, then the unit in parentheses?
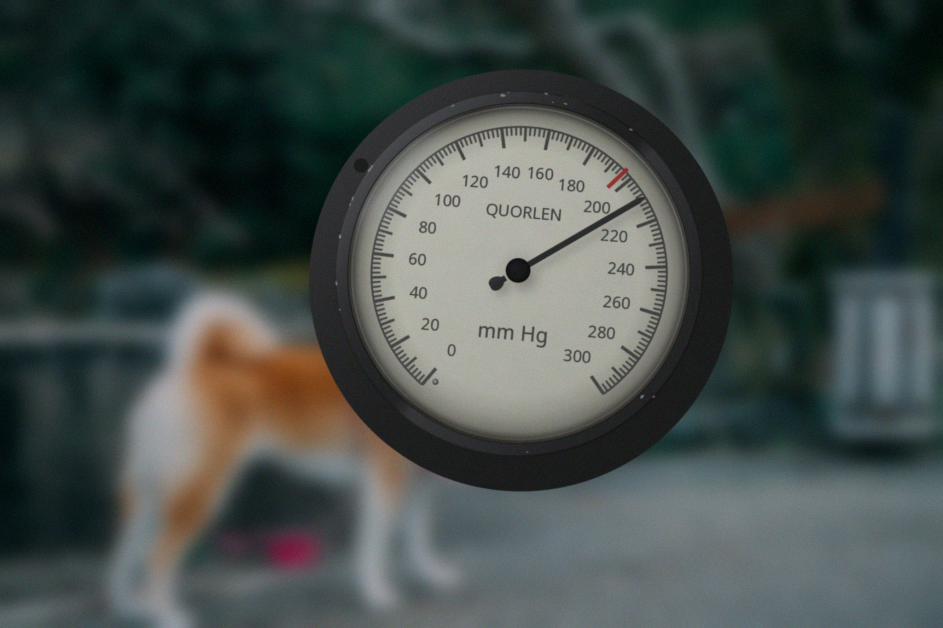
210 (mmHg)
